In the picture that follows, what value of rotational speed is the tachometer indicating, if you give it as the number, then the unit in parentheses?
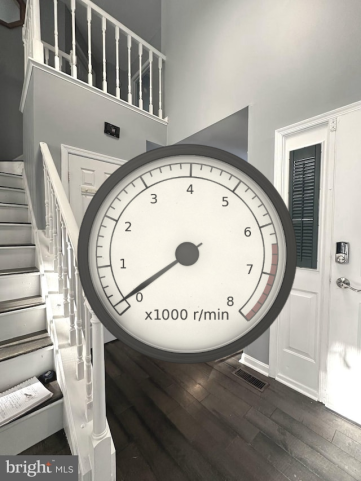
200 (rpm)
